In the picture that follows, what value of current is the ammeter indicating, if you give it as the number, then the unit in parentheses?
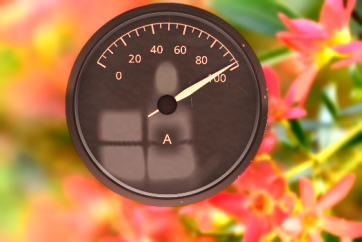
97.5 (A)
